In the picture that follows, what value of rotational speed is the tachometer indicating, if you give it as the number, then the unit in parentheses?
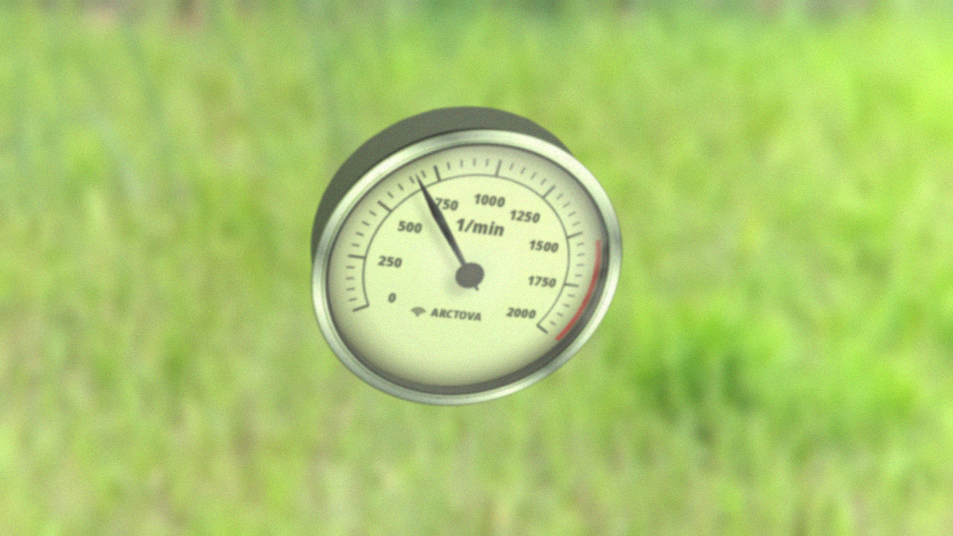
675 (rpm)
